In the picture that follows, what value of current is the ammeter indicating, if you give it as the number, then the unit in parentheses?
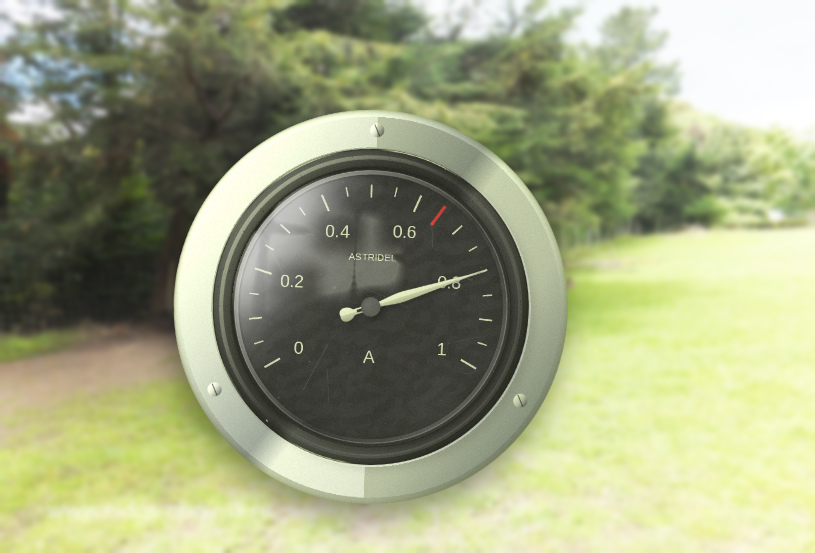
0.8 (A)
